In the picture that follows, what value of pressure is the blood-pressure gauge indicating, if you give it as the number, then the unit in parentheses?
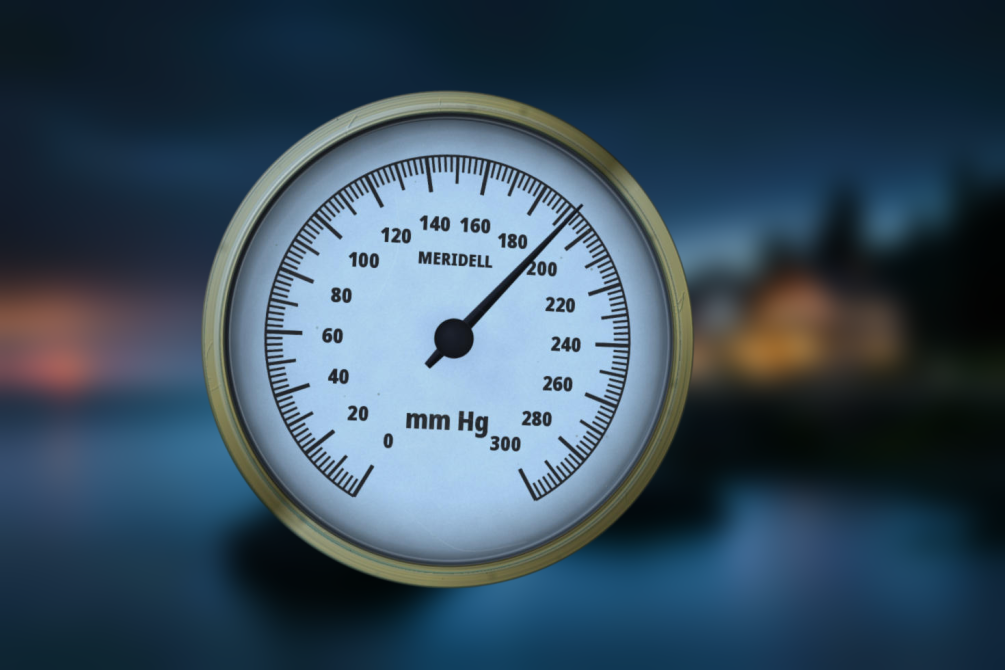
192 (mmHg)
